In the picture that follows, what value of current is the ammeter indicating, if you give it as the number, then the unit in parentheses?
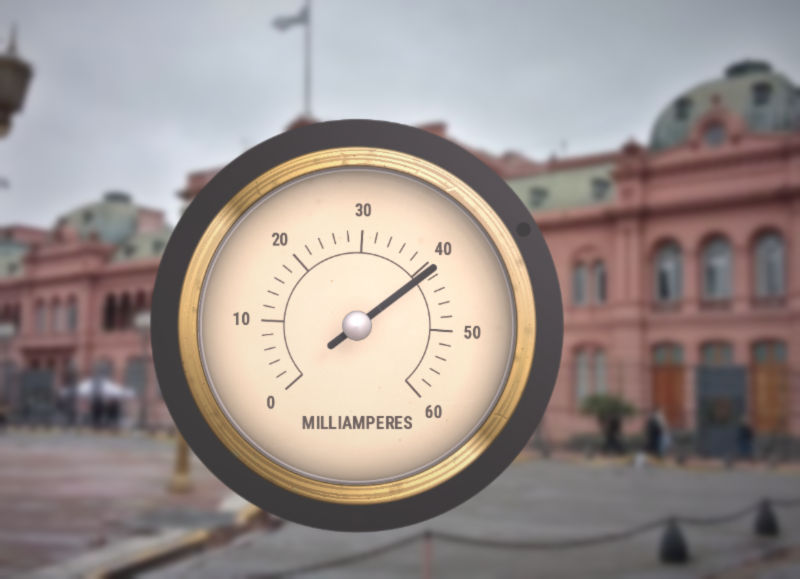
41 (mA)
